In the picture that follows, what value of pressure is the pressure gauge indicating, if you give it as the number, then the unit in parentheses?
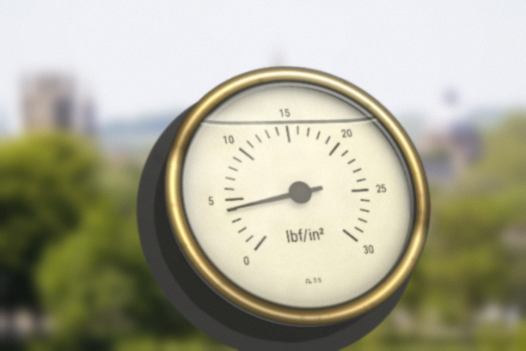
4 (psi)
